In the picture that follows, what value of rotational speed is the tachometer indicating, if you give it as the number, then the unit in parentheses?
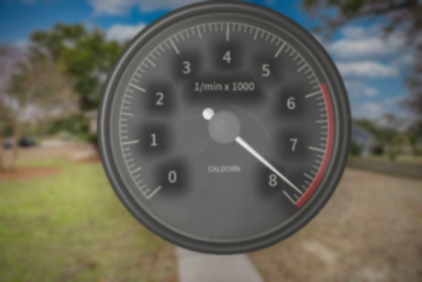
7800 (rpm)
